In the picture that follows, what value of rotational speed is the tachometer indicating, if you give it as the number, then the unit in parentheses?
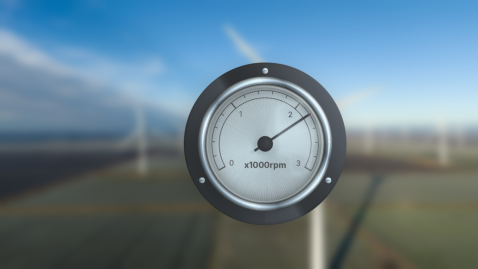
2200 (rpm)
